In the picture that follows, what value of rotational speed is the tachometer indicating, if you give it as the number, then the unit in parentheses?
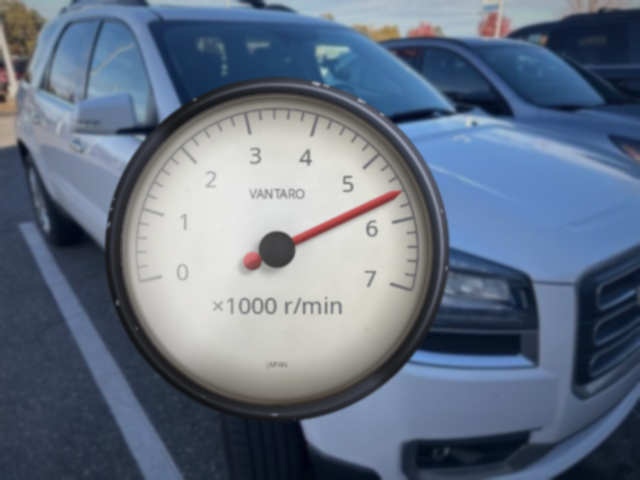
5600 (rpm)
